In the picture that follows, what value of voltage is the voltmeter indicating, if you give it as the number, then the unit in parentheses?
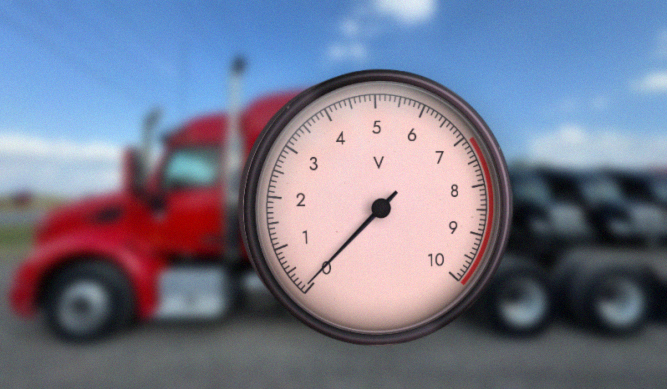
0.1 (V)
